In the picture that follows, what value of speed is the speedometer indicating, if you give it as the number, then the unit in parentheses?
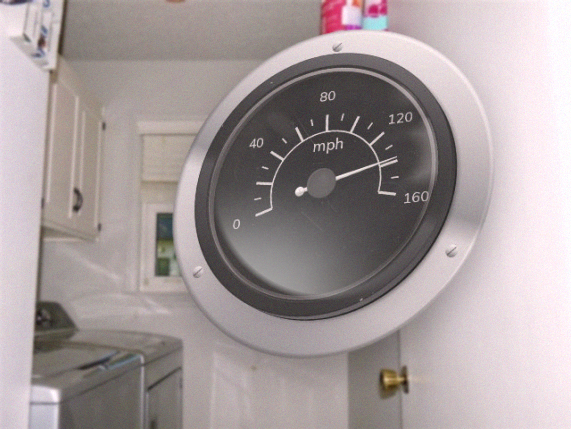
140 (mph)
